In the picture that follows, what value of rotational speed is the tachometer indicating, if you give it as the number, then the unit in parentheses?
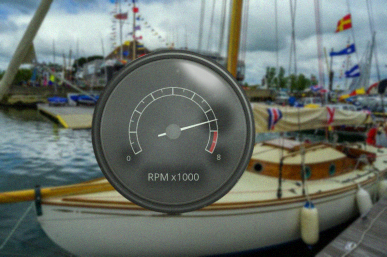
6500 (rpm)
